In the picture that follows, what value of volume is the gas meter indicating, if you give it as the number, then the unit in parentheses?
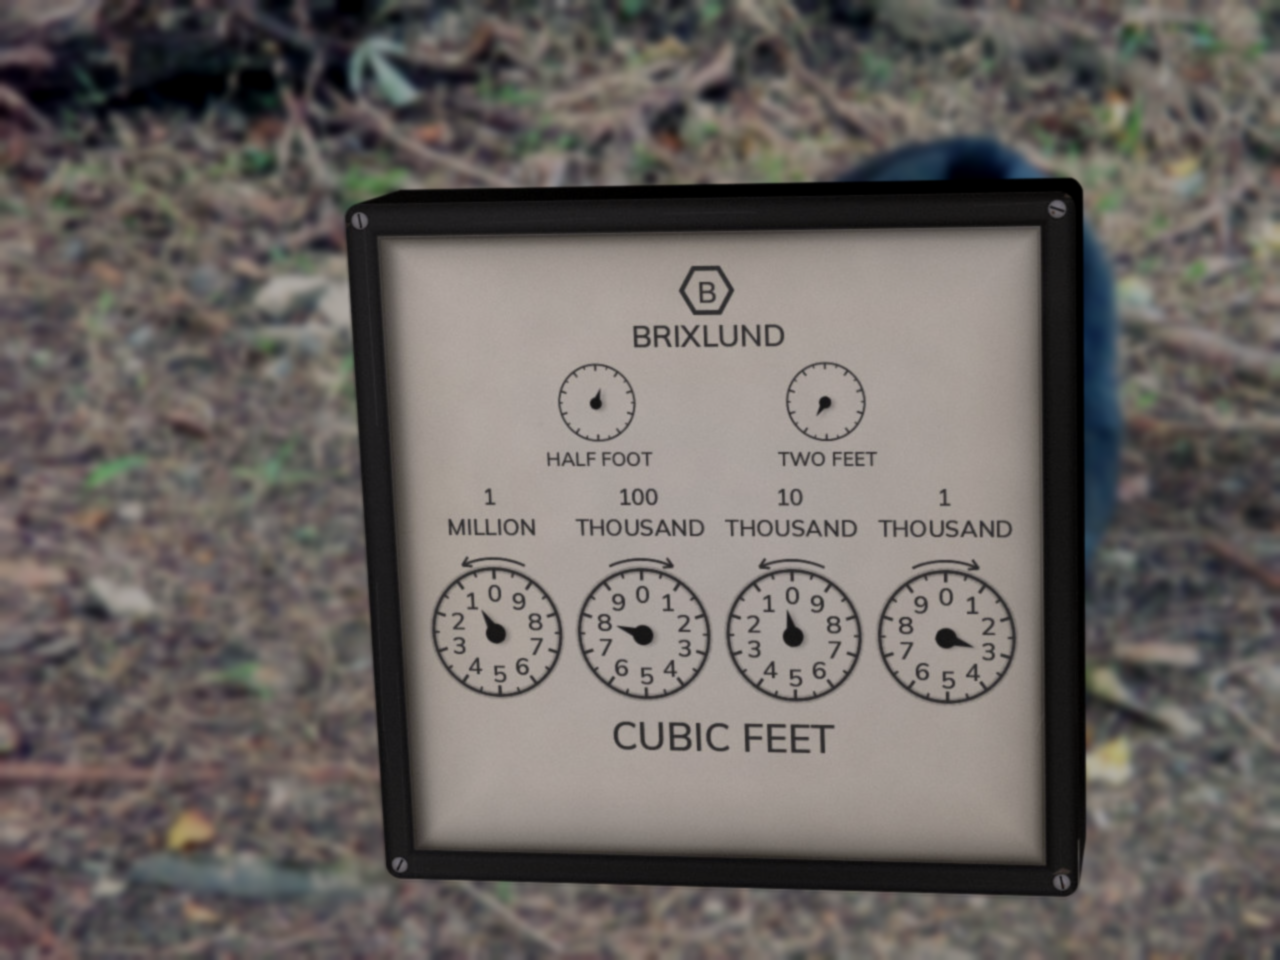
80300 (ft³)
